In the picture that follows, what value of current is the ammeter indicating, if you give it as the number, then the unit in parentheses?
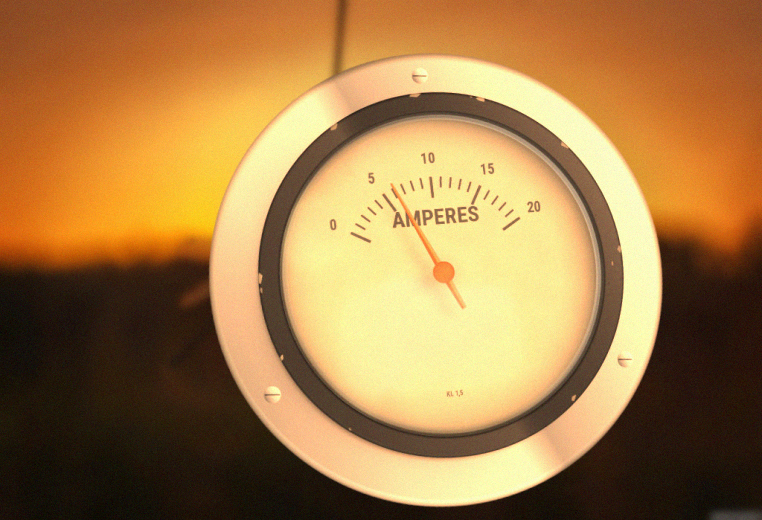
6 (A)
